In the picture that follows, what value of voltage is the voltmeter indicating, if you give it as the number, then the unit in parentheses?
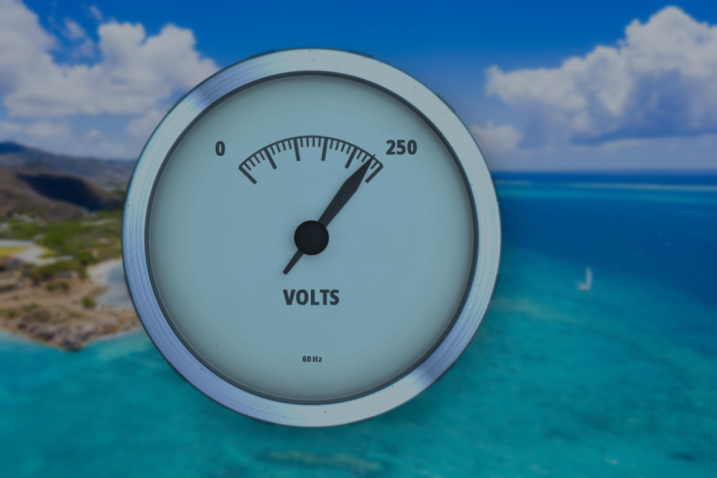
230 (V)
